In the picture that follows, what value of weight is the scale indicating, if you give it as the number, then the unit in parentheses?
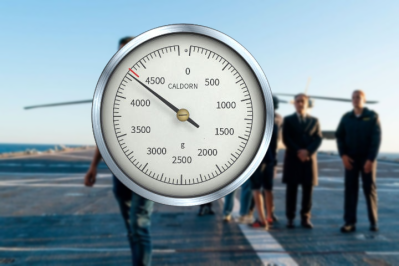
4300 (g)
